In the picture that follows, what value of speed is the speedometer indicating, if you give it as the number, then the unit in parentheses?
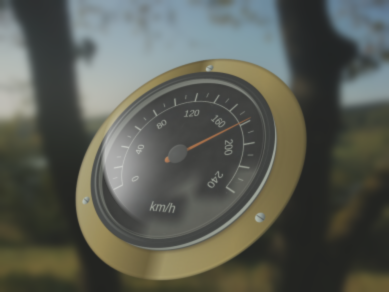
180 (km/h)
